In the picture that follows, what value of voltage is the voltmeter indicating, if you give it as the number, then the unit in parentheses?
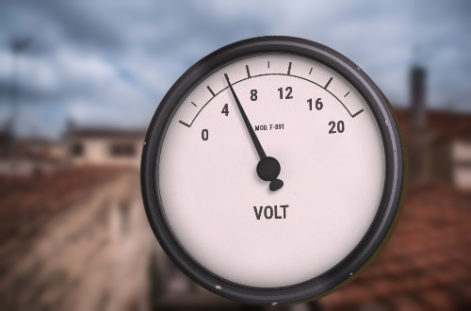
6 (V)
